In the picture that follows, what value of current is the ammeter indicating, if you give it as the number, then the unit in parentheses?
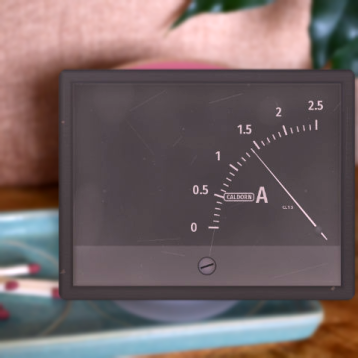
1.4 (A)
